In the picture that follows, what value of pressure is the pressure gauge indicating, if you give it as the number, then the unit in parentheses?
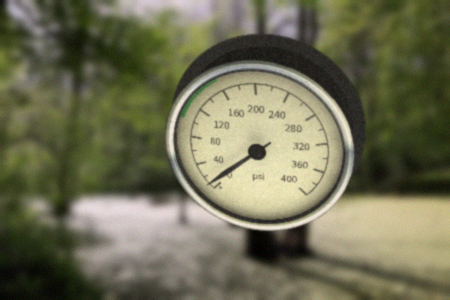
10 (psi)
